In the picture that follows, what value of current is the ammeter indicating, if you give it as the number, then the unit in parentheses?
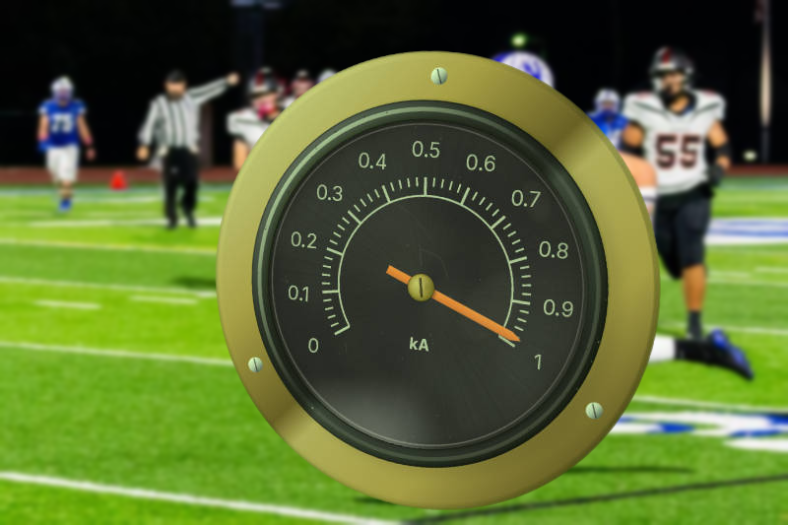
0.98 (kA)
